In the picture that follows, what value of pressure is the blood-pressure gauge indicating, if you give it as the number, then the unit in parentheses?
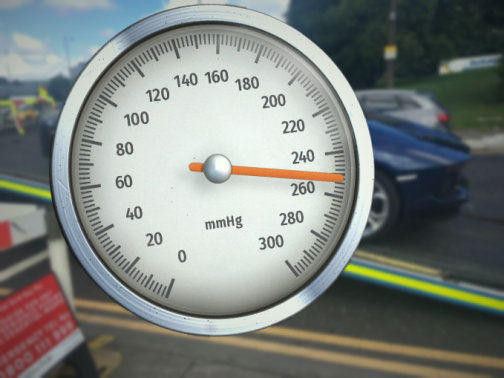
252 (mmHg)
